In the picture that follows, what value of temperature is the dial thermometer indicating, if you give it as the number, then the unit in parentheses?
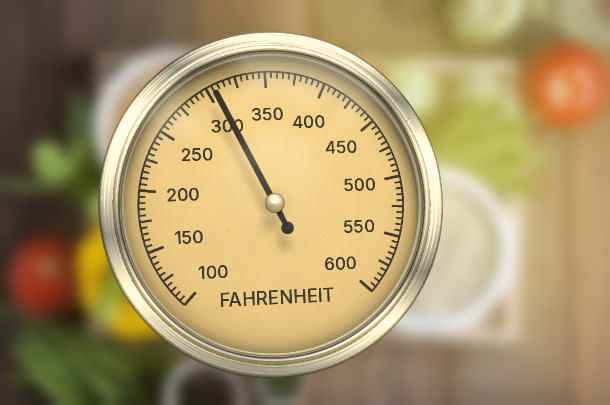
305 (°F)
